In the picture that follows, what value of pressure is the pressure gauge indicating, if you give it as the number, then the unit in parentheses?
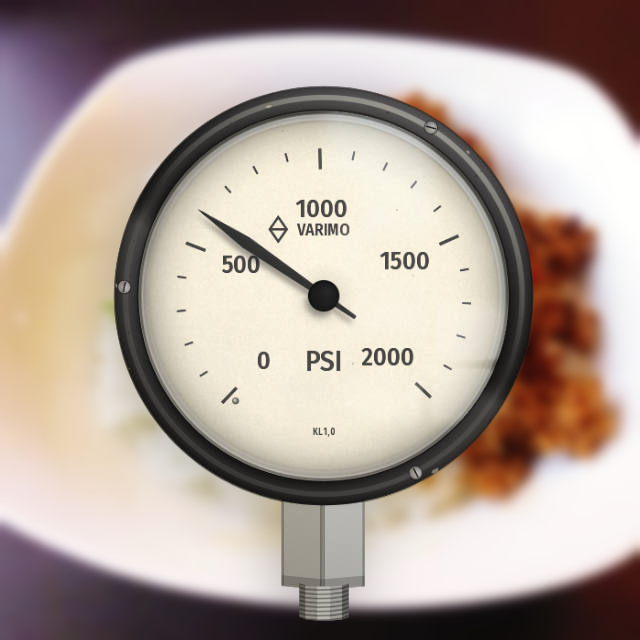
600 (psi)
